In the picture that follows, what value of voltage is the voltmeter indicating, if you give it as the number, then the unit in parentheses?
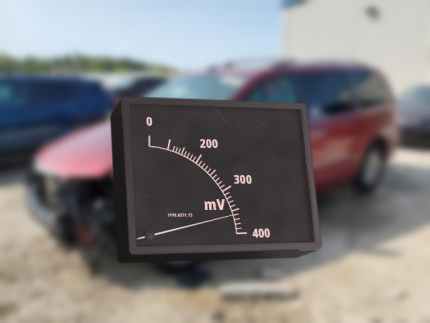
360 (mV)
